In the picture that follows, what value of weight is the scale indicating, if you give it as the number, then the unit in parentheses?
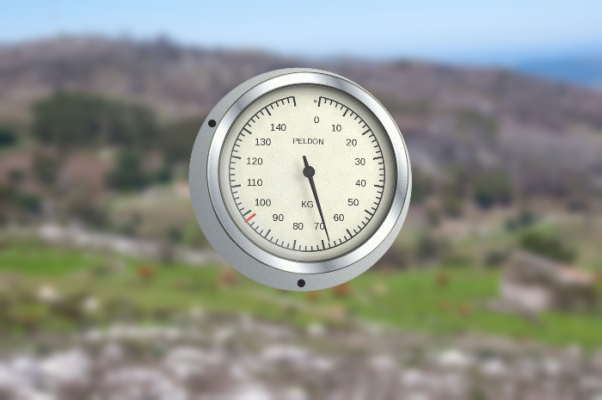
68 (kg)
